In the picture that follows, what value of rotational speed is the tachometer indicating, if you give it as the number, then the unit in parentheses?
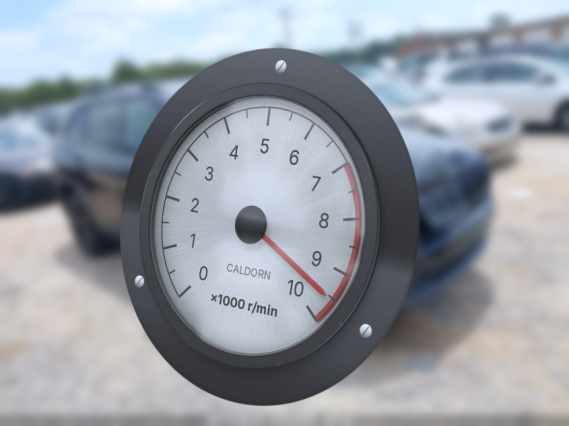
9500 (rpm)
